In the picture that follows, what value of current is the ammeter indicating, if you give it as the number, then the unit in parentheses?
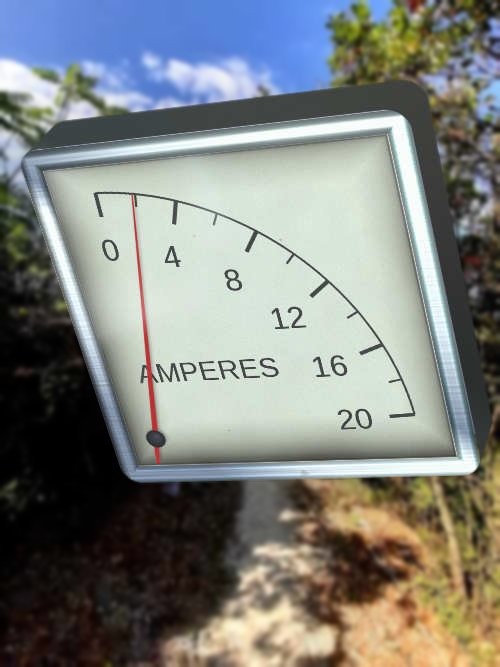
2 (A)
